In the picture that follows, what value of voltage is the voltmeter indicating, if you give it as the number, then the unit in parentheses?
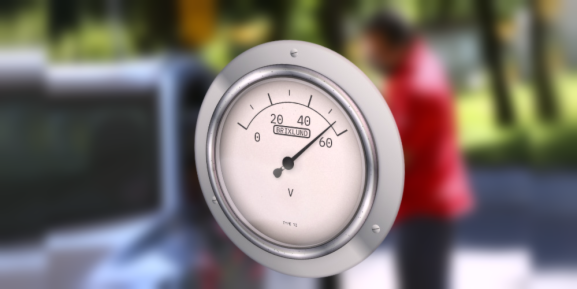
55 (V)
